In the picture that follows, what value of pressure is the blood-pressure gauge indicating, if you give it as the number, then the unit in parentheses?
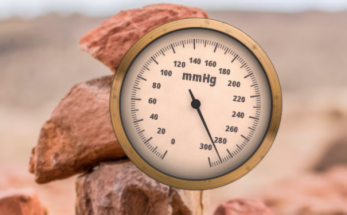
290 (mmHg)
